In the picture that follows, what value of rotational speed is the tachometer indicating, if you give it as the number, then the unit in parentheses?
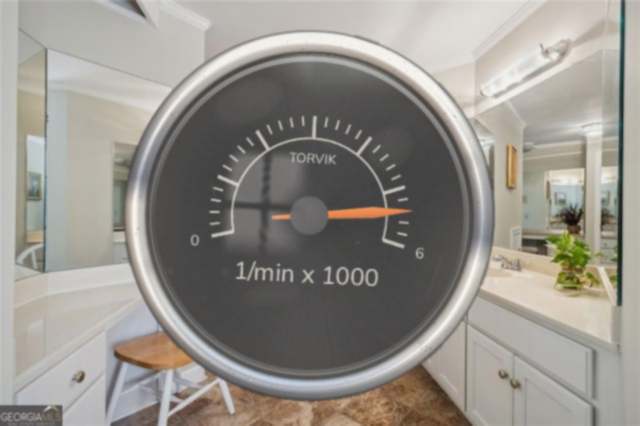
5400 (rpm)
